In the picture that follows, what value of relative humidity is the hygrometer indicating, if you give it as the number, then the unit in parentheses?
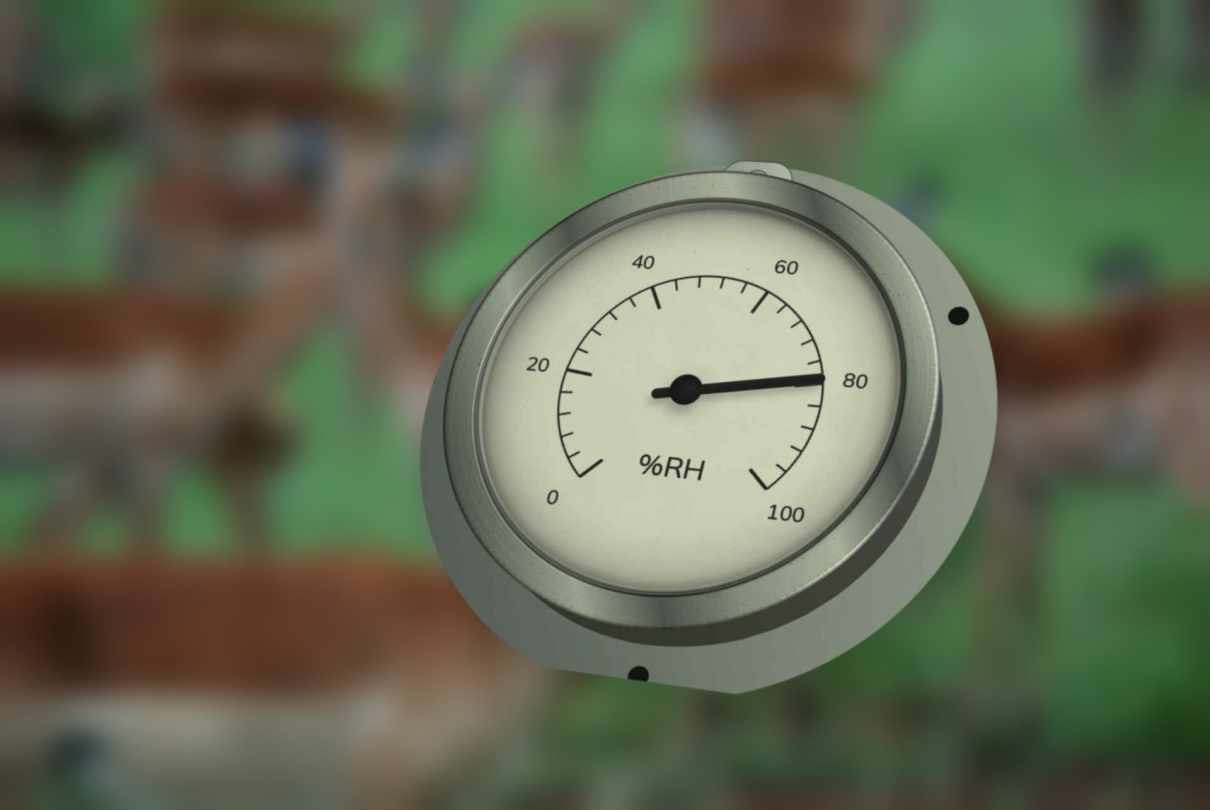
80 (%)
